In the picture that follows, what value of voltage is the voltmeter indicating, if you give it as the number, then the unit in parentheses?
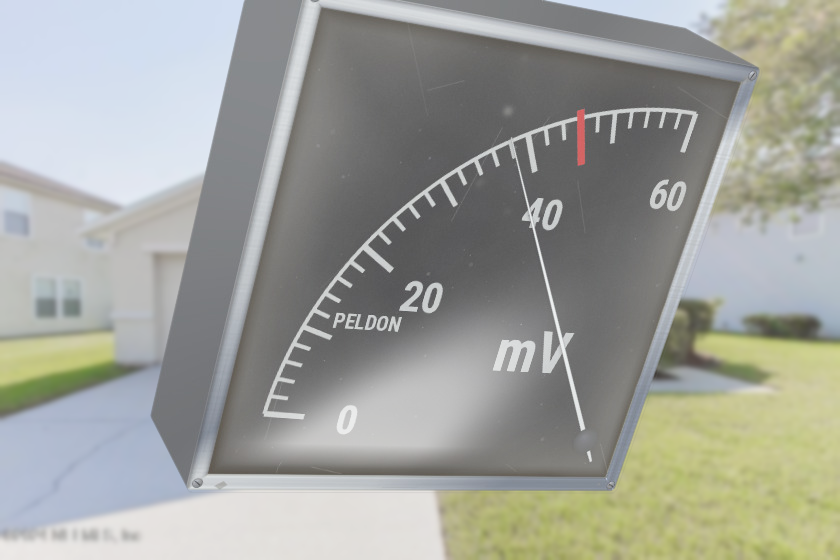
38 (mV)
